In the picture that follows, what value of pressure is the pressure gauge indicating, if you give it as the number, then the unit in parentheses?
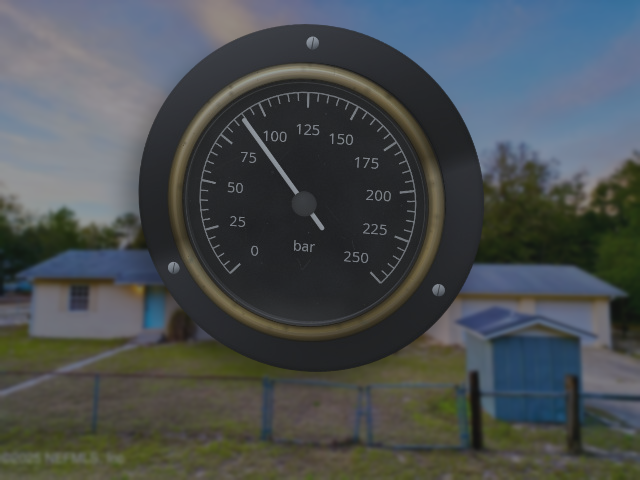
90 (bar)
